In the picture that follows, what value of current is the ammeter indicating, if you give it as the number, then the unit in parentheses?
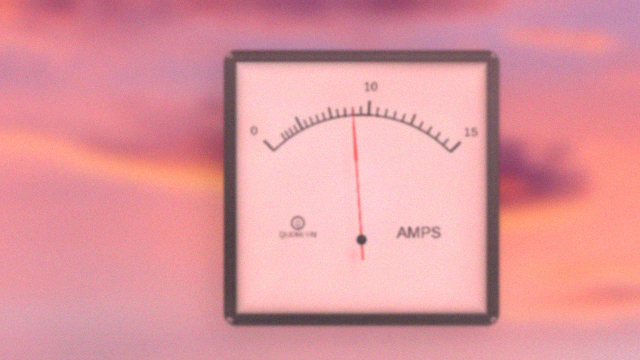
9 (A)
